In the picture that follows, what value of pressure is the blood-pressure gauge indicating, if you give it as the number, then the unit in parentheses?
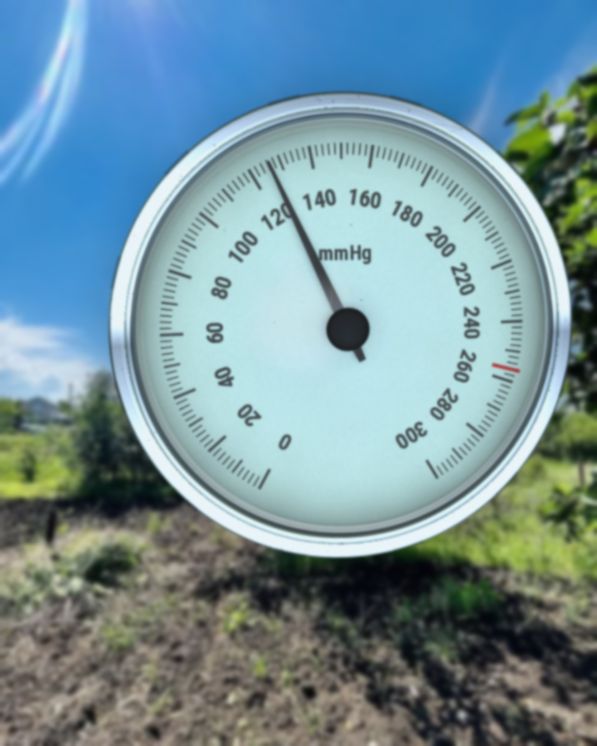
126 (mmHg)
